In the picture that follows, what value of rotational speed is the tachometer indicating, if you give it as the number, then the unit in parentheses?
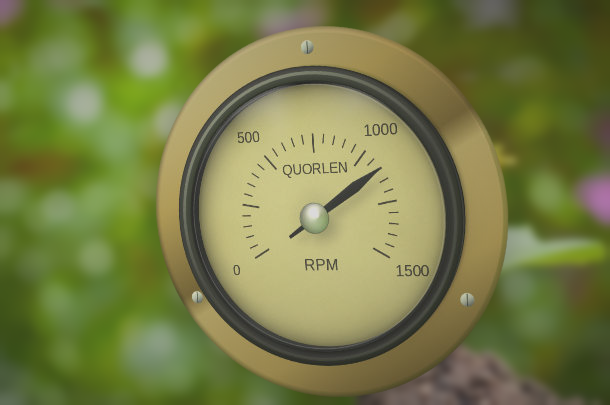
1100 (rpm)
